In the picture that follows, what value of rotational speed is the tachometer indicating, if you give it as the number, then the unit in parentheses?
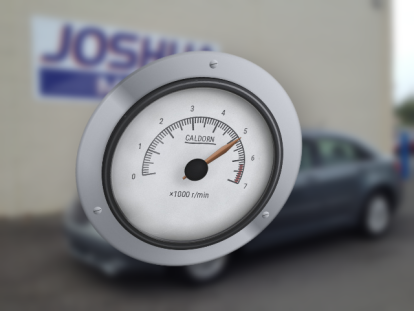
5000 (rpm)
